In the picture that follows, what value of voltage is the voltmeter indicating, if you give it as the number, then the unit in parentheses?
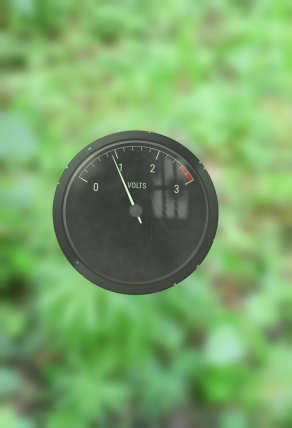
0.9 (V)
